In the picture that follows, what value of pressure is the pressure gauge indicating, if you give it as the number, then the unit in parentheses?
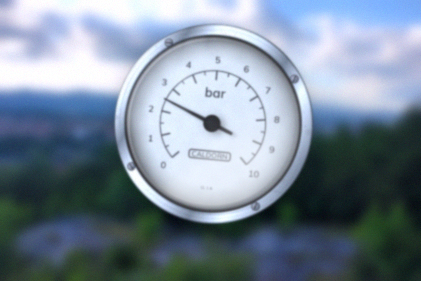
2.5 (bar)
